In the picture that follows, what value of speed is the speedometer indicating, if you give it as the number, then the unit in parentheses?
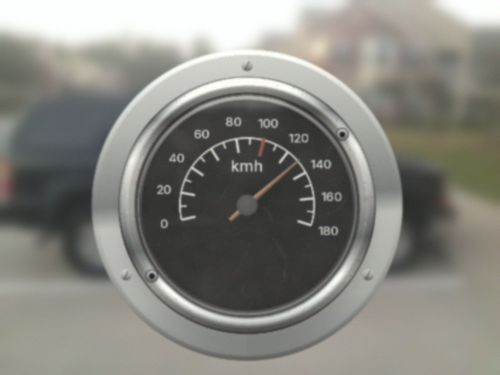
130 (km/h)
